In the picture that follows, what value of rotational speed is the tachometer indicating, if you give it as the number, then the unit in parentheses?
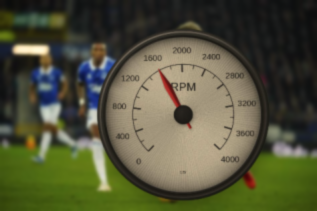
1600 (rpm)
